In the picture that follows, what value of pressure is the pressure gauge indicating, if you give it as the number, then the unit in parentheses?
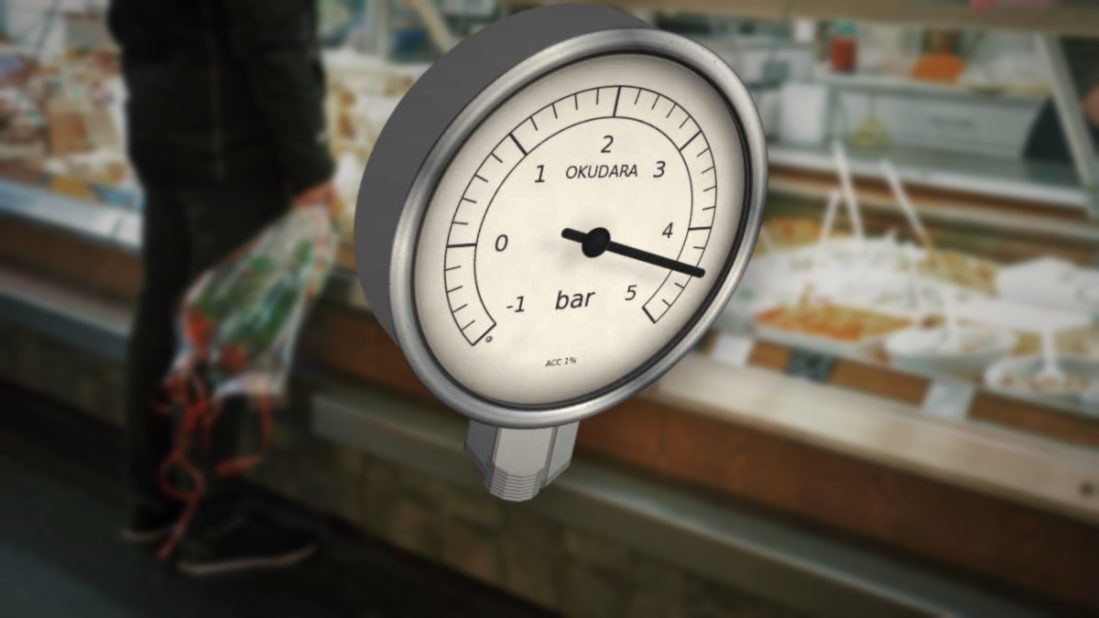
4.4 (bar)
